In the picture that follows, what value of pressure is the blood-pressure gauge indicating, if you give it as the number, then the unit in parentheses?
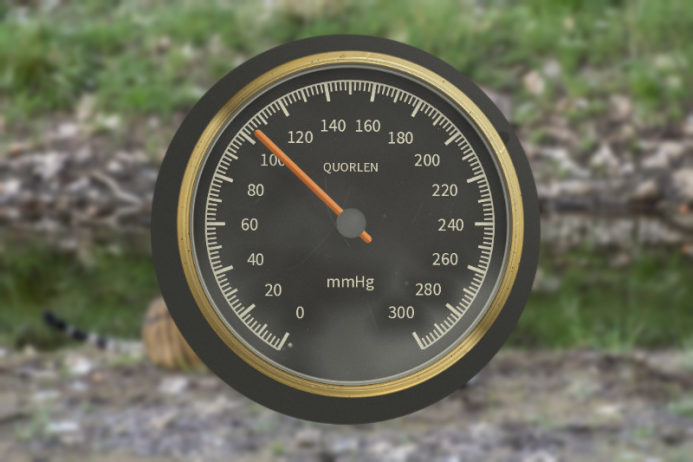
104 (mmHg)
